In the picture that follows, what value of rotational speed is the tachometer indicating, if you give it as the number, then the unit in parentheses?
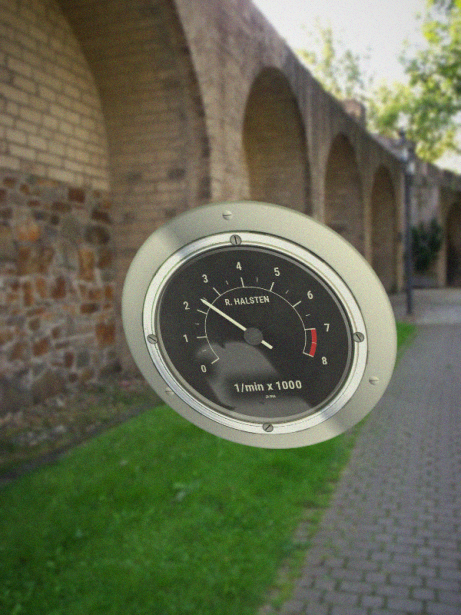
2500 (rpm)
